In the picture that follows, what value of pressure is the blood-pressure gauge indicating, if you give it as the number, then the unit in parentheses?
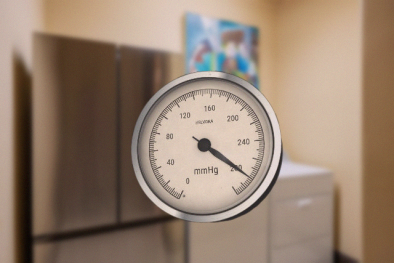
280 (mmHg)
